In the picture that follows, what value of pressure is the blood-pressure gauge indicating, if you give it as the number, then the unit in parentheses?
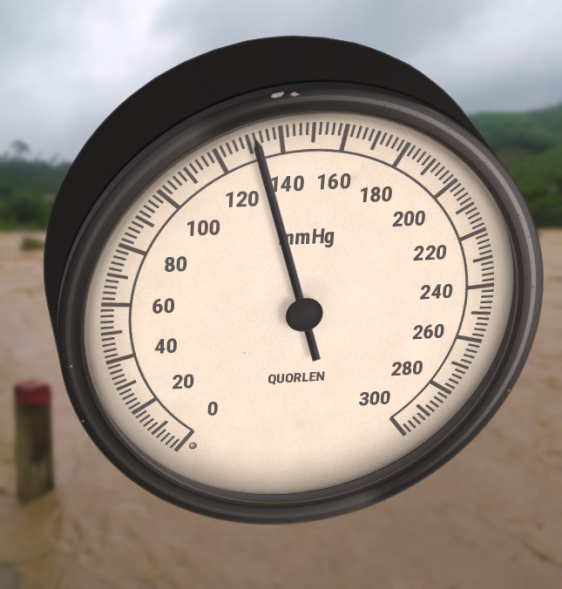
132 (mmHg)
